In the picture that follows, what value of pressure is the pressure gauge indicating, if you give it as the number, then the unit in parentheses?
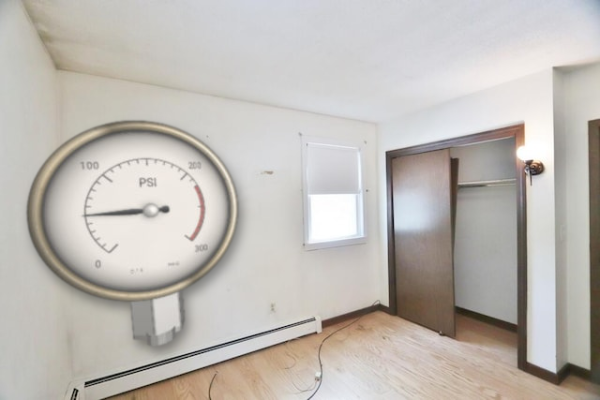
50 (psi)
